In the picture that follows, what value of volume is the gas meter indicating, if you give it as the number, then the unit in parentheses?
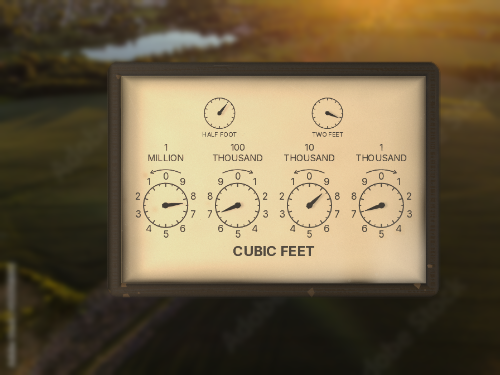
768700 (ft³)
